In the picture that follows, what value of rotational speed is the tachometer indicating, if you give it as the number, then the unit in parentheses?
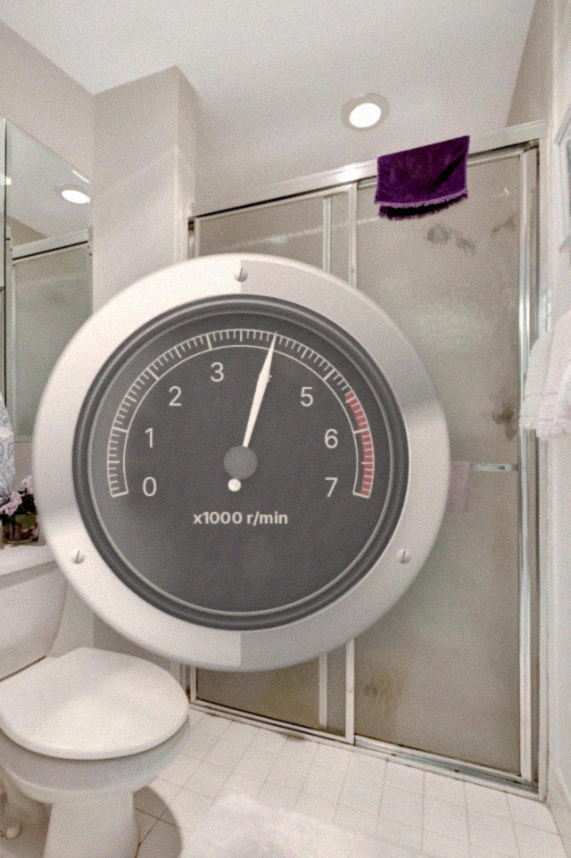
4000 (rpm)
